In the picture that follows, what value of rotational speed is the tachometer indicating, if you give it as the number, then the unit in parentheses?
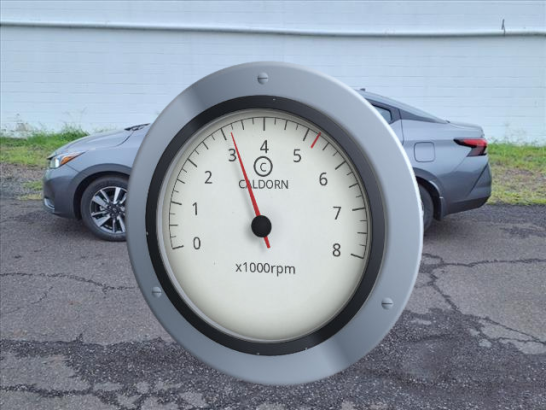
3250 (rpm)
